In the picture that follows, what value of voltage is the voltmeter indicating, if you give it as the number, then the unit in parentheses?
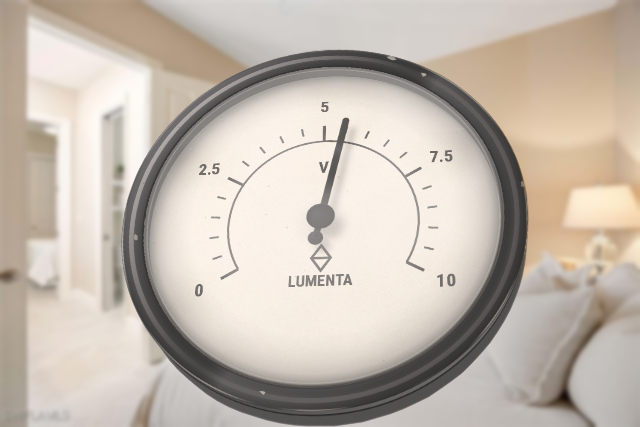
5.5 (V)
